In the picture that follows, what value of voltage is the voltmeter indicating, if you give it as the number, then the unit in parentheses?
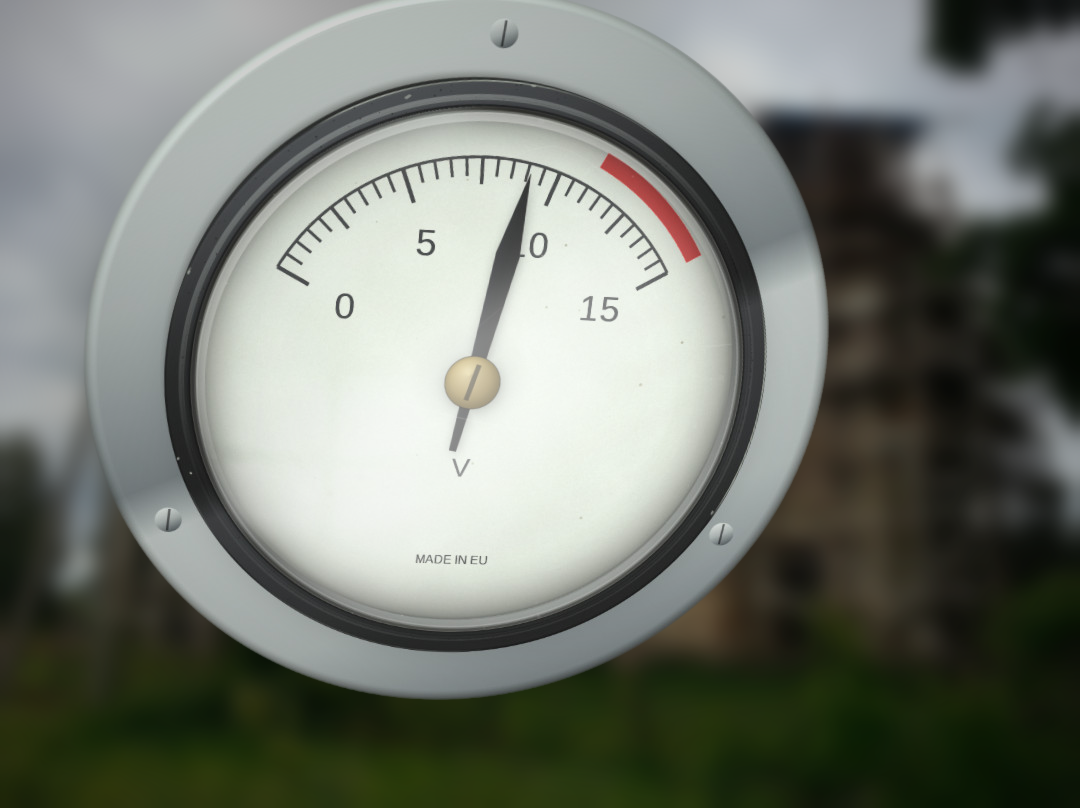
9 (V)
